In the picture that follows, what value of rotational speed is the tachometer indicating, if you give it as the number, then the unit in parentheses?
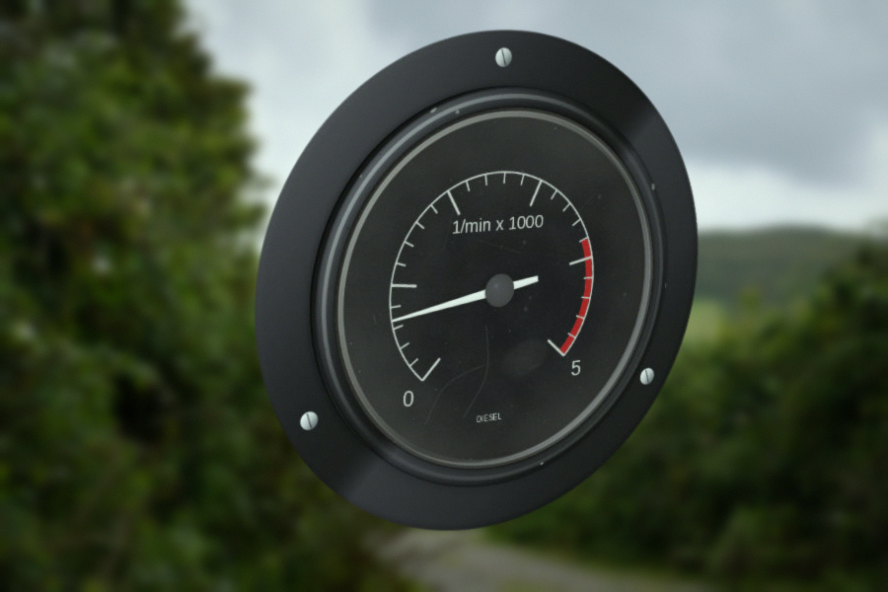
700 (rpm)
